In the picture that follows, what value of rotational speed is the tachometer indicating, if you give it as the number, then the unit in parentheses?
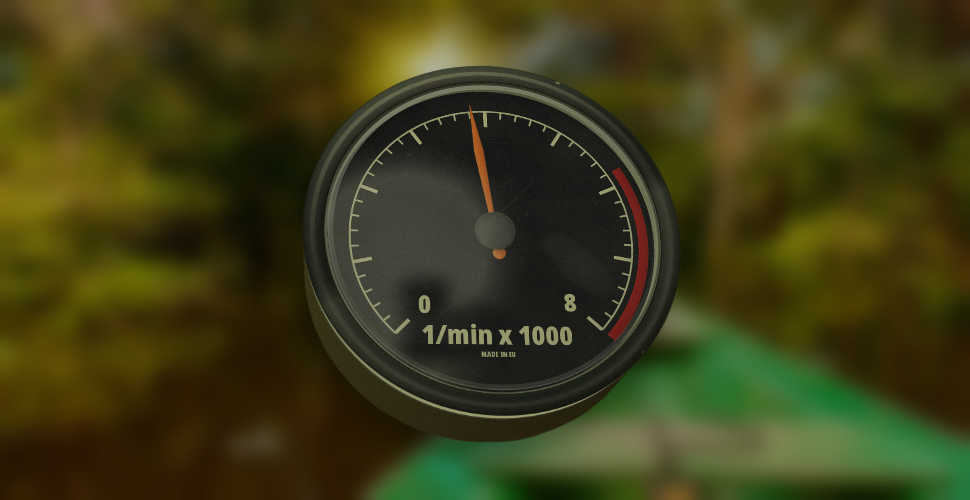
3800 (rpm)
